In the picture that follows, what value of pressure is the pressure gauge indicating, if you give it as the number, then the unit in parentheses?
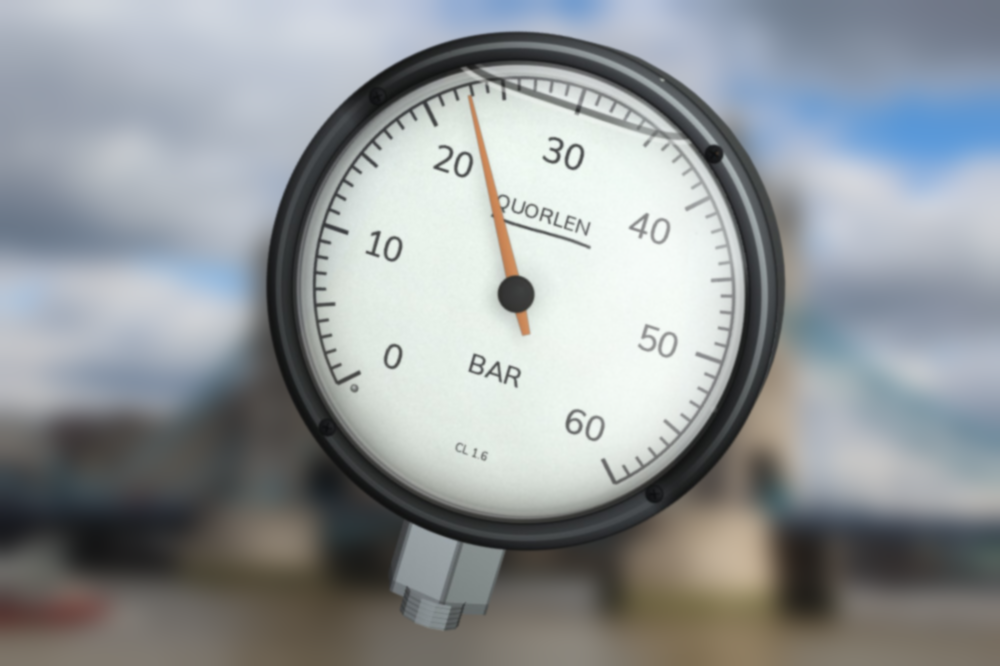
23 (bar)
